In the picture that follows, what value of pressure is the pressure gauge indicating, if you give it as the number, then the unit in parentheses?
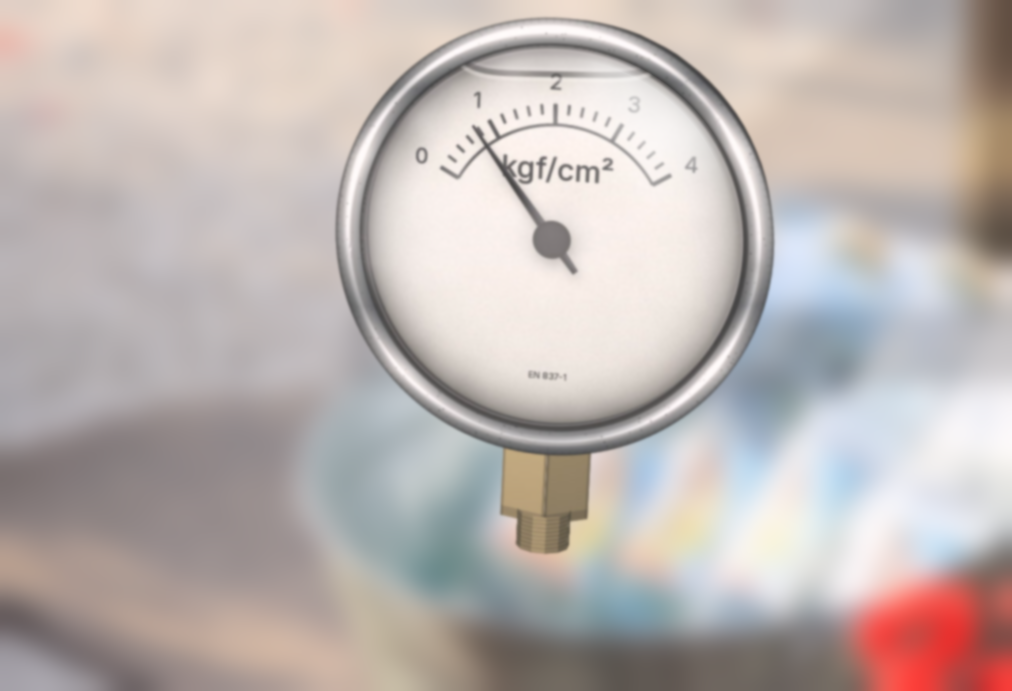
0.8 (kg/cm²)
